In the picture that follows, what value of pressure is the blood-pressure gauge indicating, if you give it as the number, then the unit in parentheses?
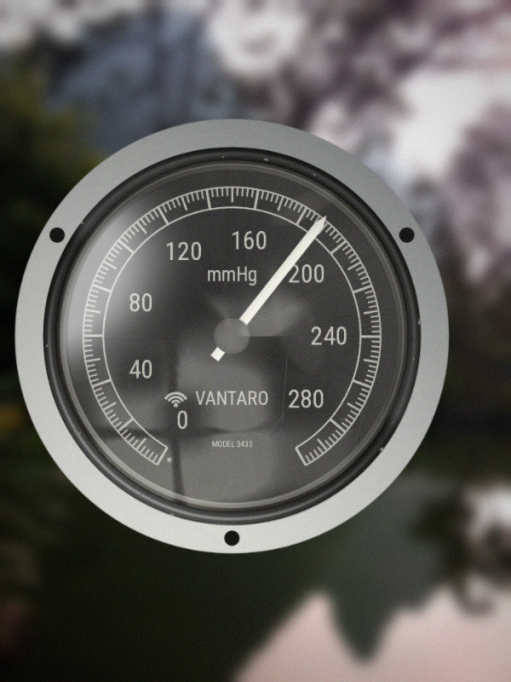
188 (mmHg)
